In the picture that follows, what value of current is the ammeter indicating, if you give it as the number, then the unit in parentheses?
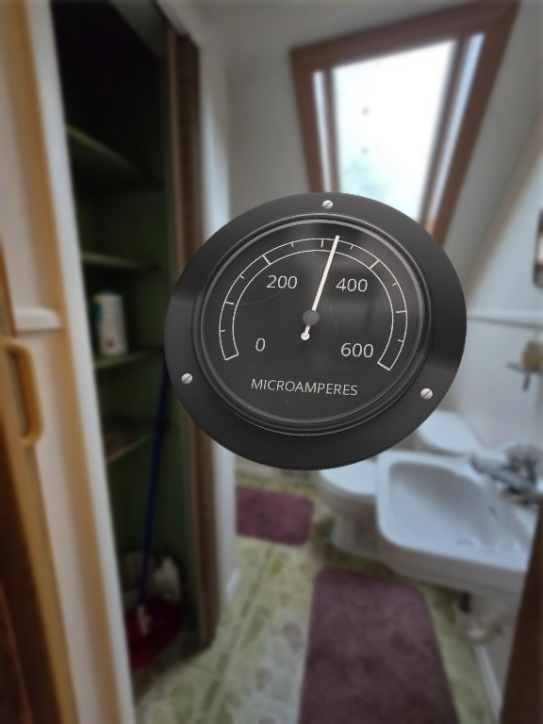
325 (µA)
